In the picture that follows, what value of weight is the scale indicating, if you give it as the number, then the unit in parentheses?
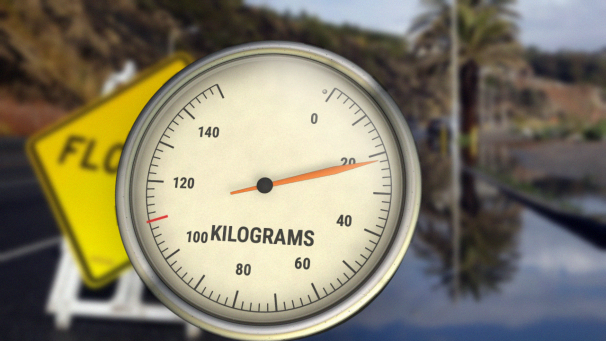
22 (kg)
